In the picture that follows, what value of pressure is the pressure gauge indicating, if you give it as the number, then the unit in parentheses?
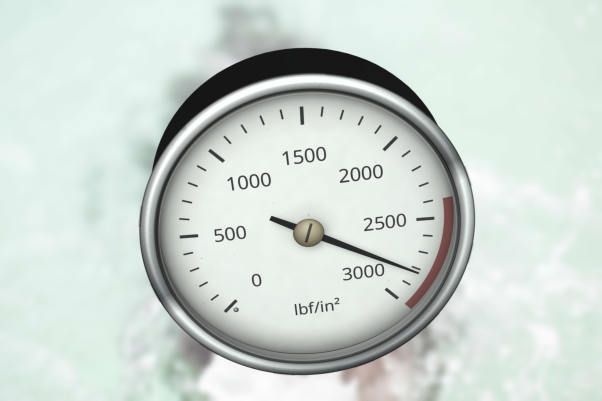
2800 (psi)
